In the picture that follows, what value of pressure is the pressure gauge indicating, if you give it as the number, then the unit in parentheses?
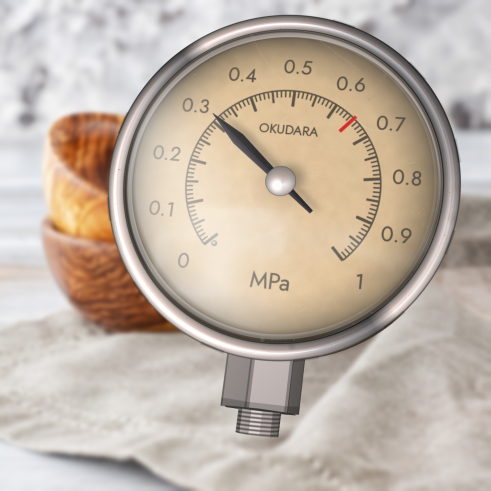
0.31 (MPa)
